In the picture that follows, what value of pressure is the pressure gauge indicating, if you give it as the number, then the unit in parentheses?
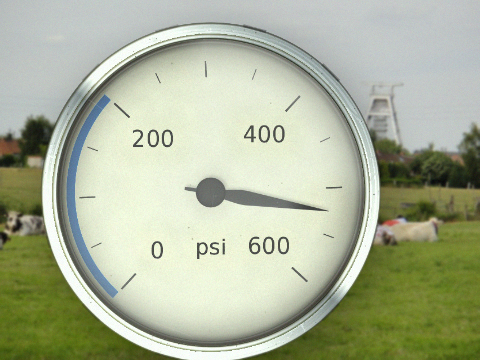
525 (psi)
